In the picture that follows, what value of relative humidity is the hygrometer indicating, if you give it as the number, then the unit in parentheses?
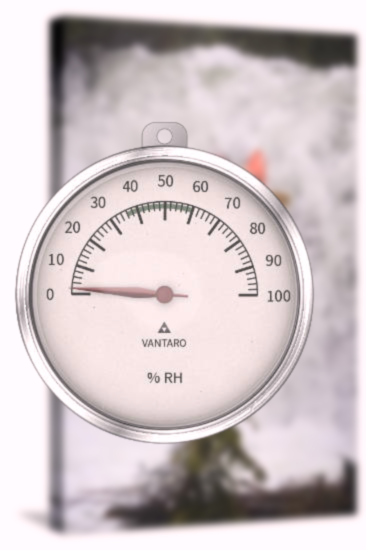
2 (%)
